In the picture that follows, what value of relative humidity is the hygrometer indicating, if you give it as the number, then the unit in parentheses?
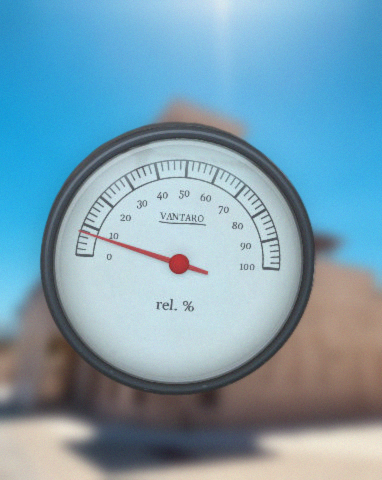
8 (%)
